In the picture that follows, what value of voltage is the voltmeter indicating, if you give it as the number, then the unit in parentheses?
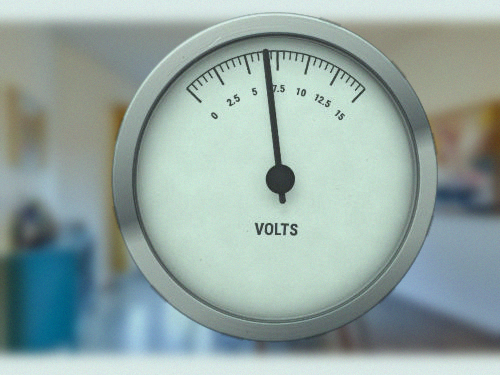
6.5 (V)
